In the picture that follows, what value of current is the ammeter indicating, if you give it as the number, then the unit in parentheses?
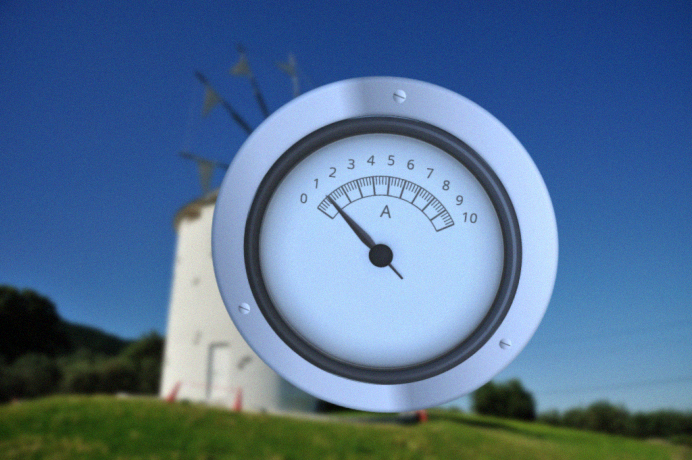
1 (A)
